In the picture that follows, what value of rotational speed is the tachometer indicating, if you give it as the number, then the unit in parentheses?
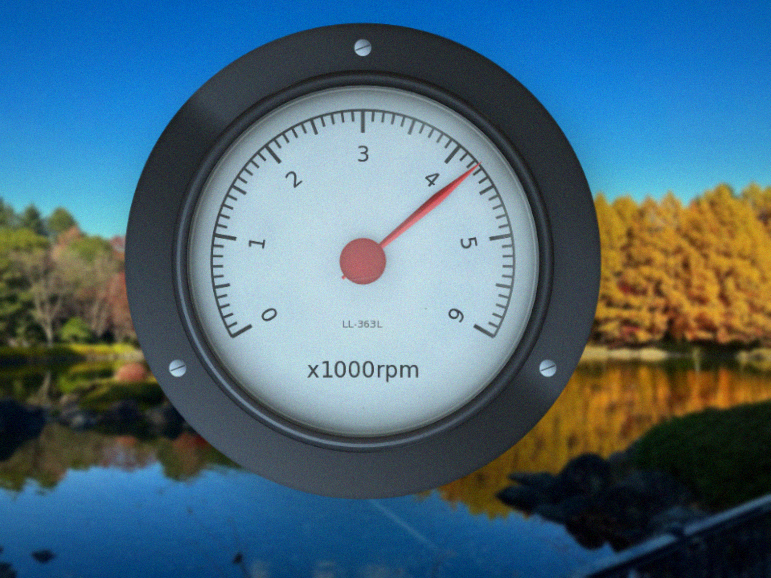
4250 (rpm)
